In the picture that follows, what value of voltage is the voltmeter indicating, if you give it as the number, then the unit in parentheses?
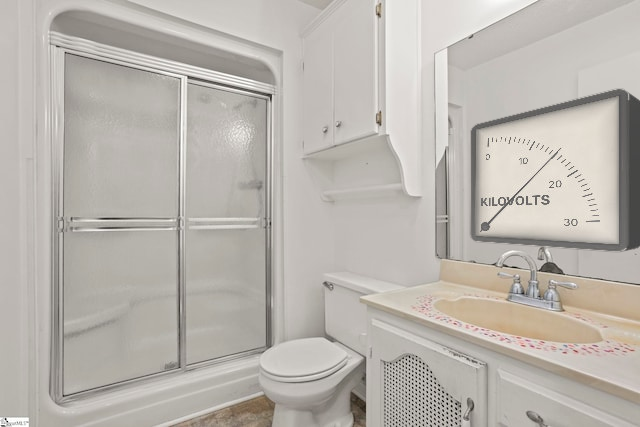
15 (kV)
